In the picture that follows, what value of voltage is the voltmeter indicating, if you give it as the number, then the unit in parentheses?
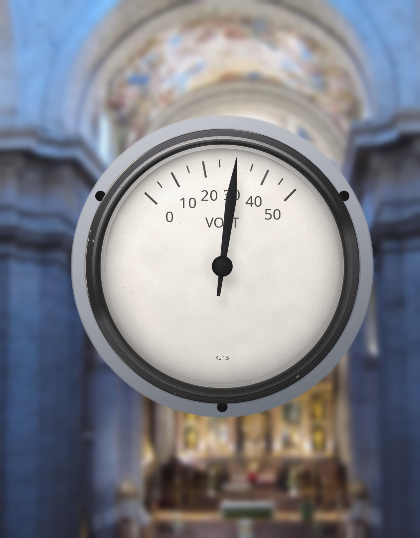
30 (V)
